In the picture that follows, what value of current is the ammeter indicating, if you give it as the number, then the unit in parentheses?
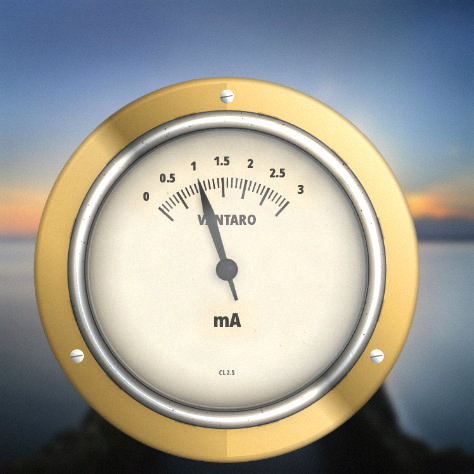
1 (mA)
